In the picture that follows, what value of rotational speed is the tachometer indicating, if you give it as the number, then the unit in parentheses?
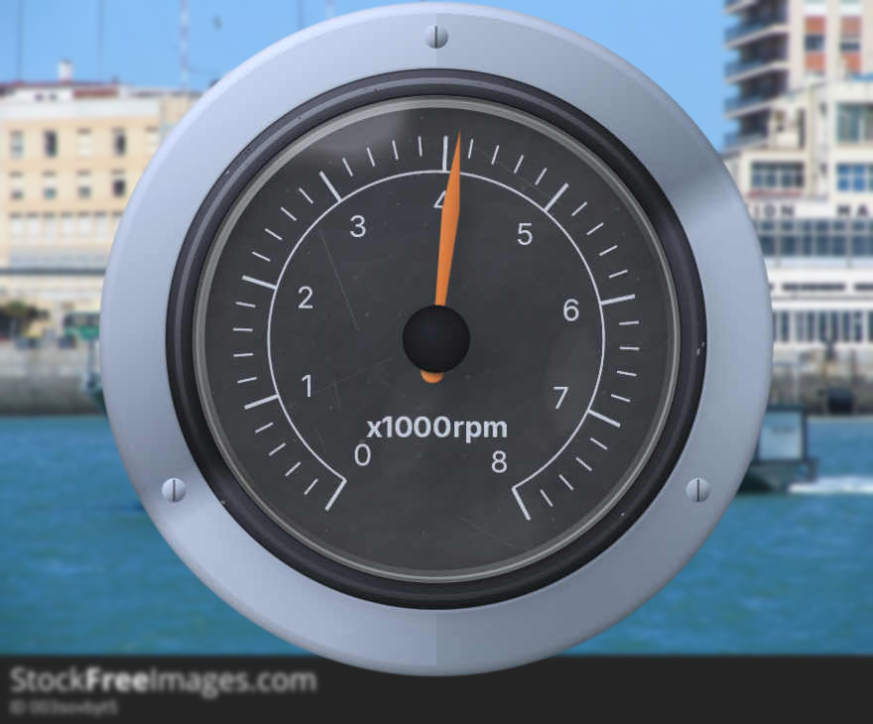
4100 (rpm)
